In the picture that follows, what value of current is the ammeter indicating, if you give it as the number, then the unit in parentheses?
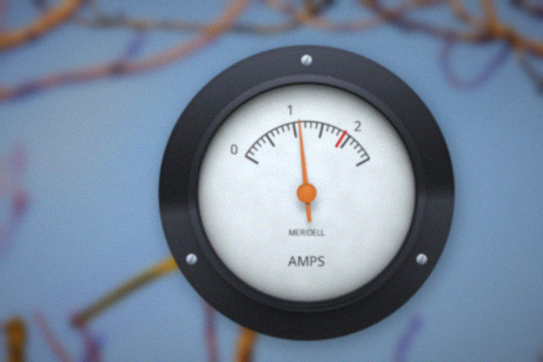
1.1 (A)
